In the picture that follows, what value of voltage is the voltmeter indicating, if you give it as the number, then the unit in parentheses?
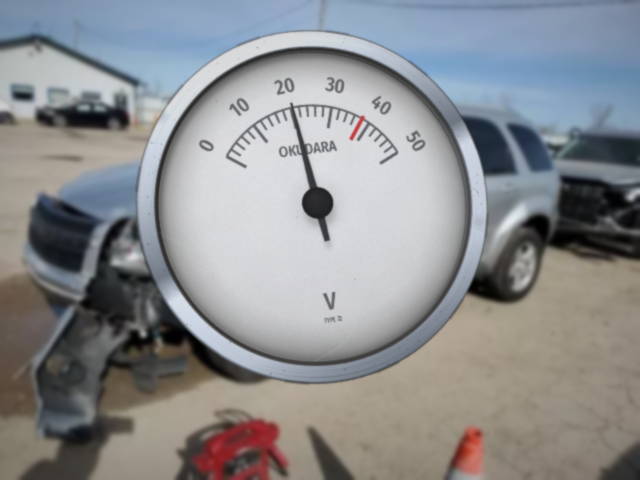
20 (V)
